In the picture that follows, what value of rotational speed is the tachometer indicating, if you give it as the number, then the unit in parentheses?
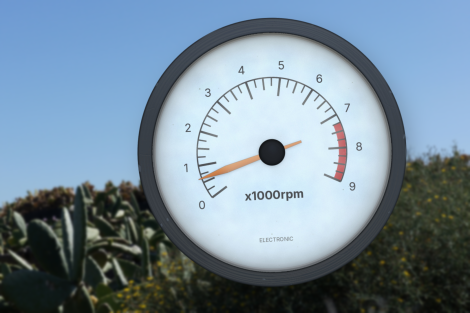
625 (rpm)
